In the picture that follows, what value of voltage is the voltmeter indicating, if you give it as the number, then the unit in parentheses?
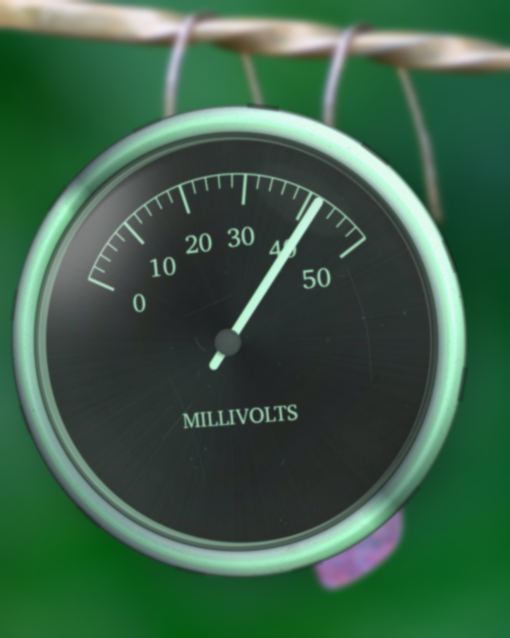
42 (mV)
